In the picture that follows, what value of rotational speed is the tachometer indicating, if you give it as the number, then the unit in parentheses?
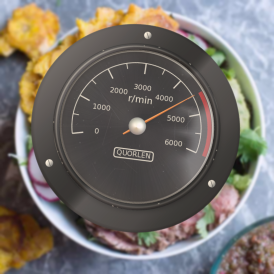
4500 (rpm)
